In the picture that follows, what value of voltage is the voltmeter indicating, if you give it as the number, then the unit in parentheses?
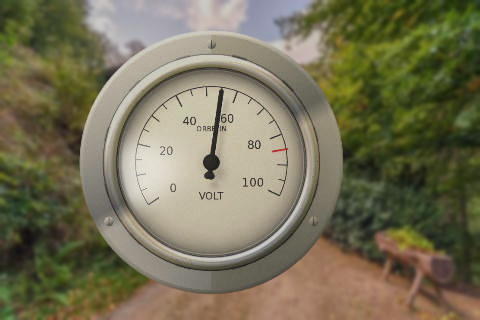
55 (V)
